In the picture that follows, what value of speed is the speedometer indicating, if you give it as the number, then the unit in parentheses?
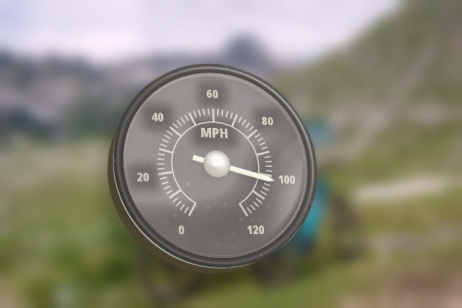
102 (mph)
